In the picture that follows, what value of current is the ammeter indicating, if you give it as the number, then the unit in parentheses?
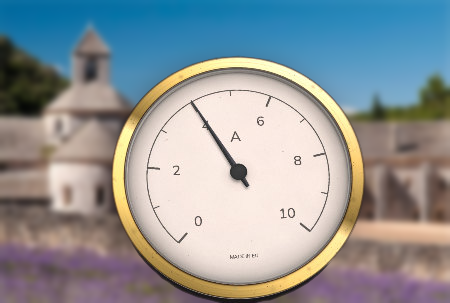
4 (A)
